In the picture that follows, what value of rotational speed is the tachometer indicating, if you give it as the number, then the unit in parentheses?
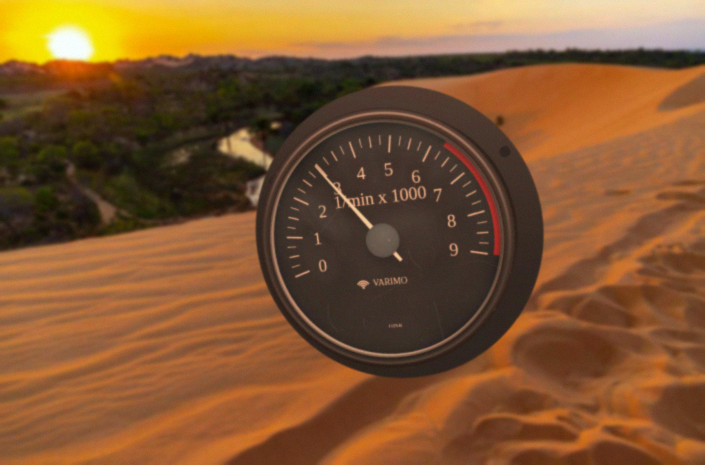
3000 (rpm)
